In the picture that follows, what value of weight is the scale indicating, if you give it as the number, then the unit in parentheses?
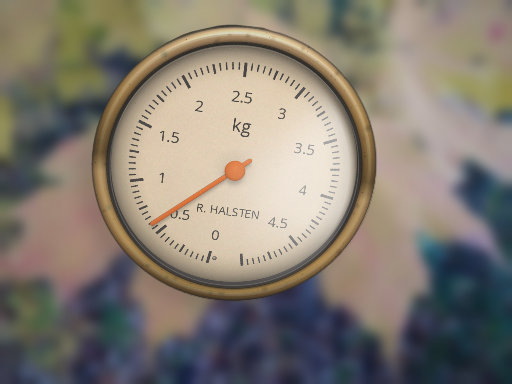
0.6 (kg)
